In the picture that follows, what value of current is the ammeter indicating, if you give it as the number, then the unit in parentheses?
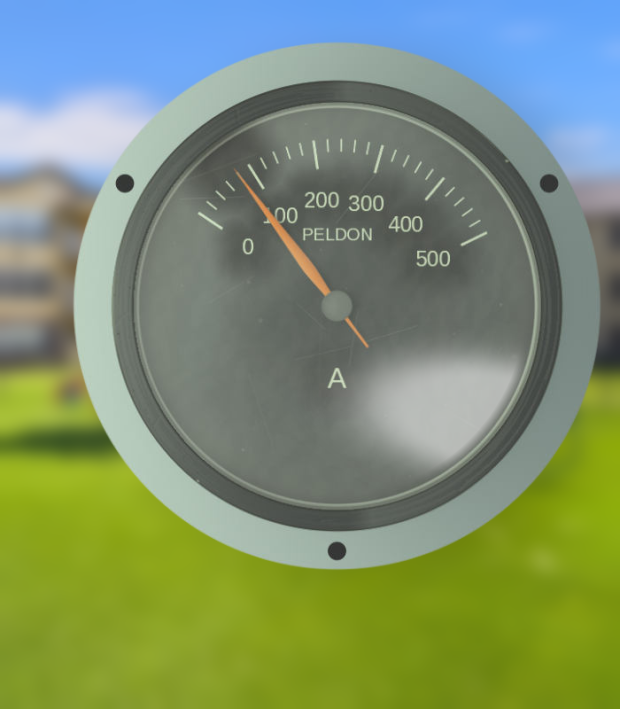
80 (A)
